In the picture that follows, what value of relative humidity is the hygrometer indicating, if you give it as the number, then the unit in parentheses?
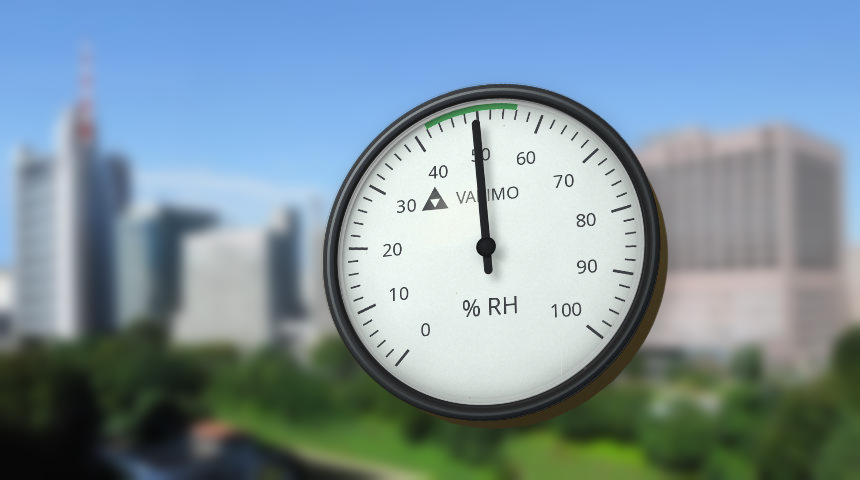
50 (%)
